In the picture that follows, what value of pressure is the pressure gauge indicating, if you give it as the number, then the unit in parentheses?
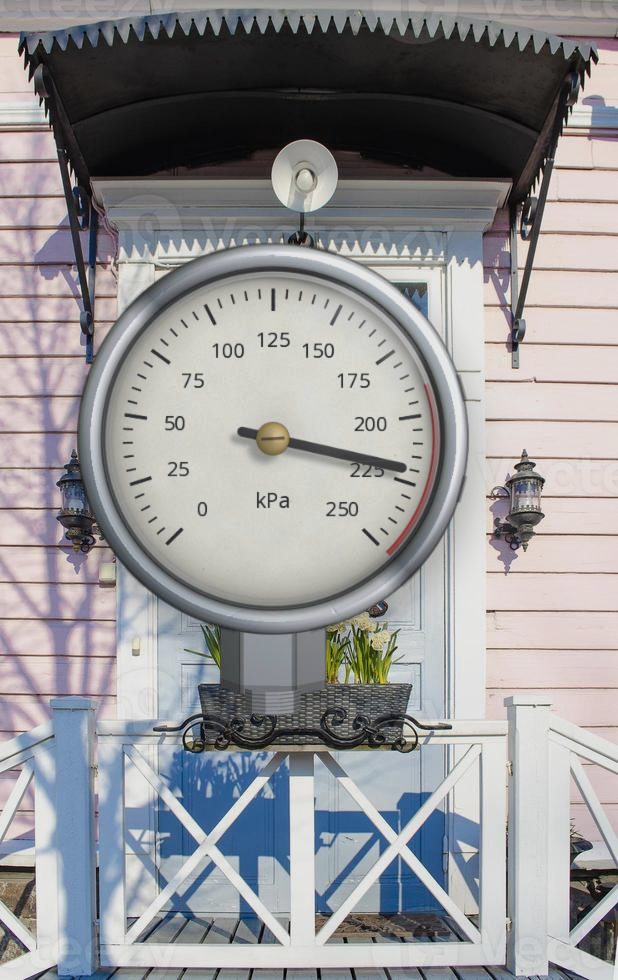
220 (kPa)
